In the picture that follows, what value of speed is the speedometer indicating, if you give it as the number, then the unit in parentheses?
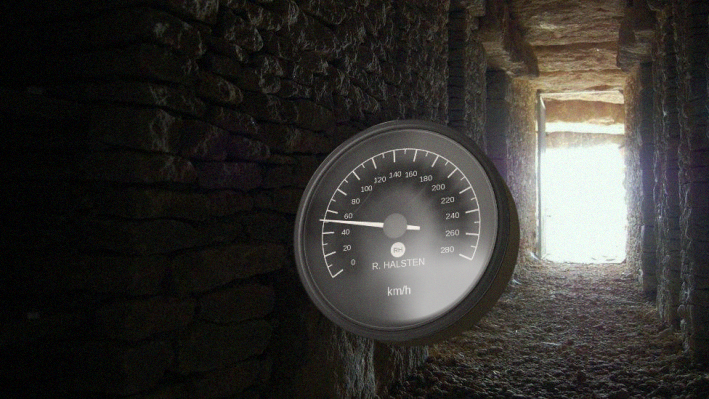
50 (km/h)
